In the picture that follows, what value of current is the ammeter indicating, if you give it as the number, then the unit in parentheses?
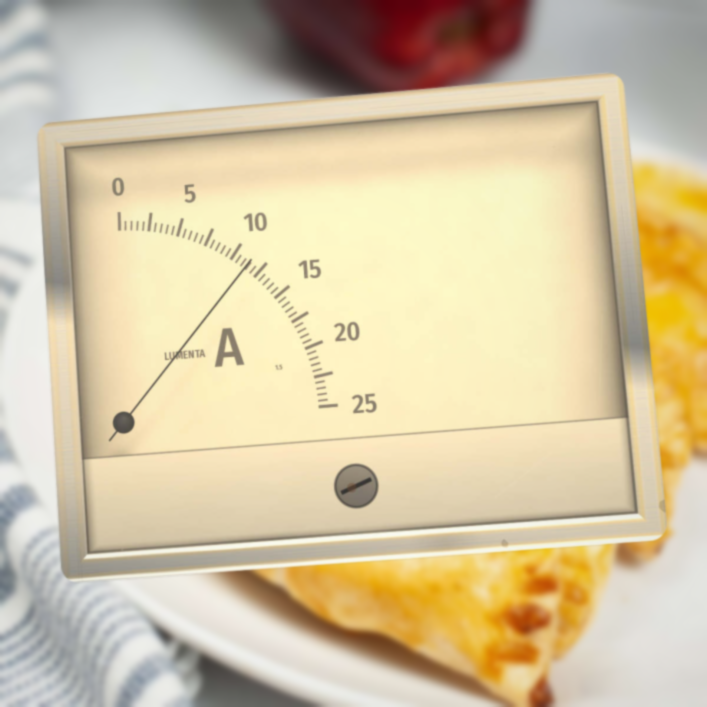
11.5 (A)
